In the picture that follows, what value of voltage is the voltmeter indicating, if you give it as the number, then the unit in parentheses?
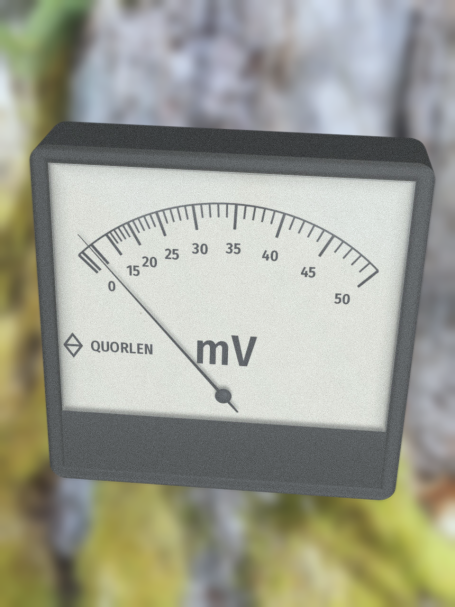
10 (mV)
